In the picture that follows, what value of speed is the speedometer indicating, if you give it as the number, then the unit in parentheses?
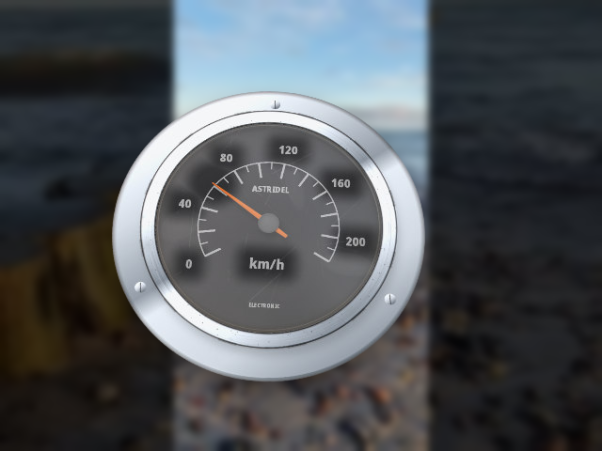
60 (km/h)
